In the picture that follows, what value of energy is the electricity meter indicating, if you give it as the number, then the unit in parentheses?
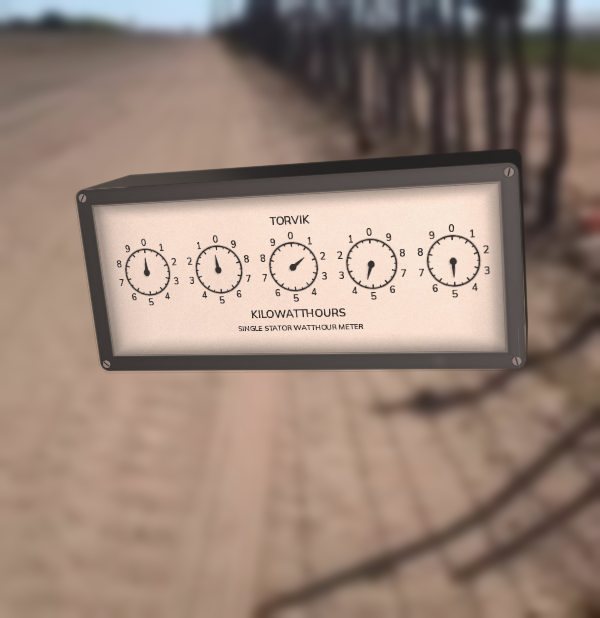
145 (kWh)
